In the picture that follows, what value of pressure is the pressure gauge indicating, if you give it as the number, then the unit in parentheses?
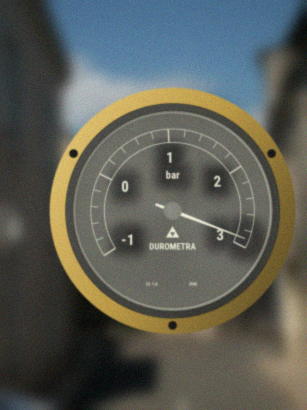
2.9 (bar)
